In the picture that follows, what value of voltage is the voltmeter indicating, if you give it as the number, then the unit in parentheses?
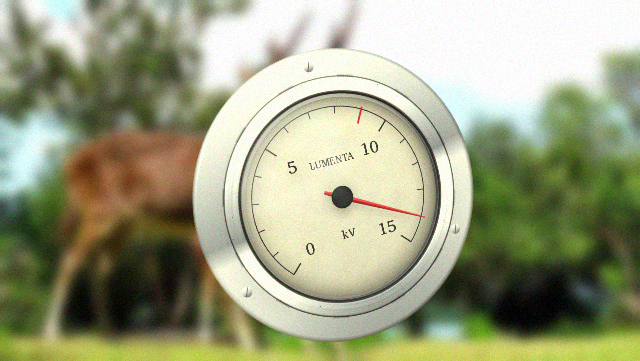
14 (kV)
